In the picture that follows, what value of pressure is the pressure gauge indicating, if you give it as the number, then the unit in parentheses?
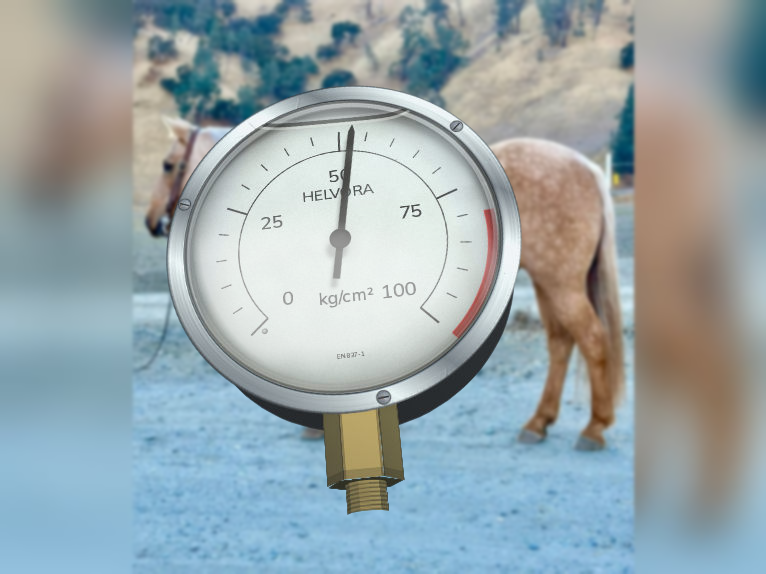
52.5 (kg/cm²)
